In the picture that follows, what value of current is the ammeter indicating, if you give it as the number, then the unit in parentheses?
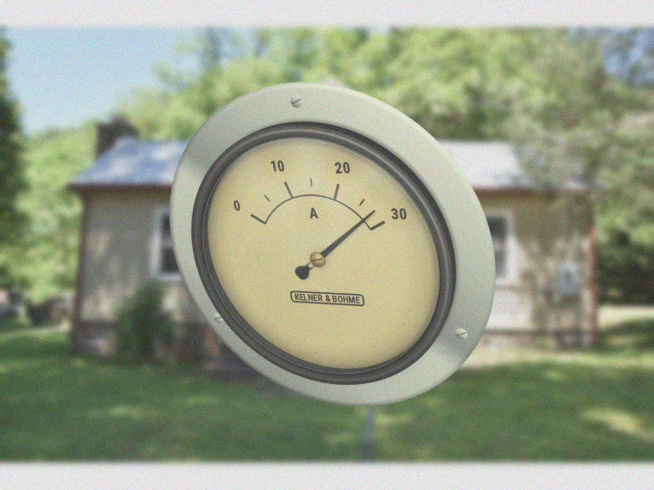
27.5 (A)
